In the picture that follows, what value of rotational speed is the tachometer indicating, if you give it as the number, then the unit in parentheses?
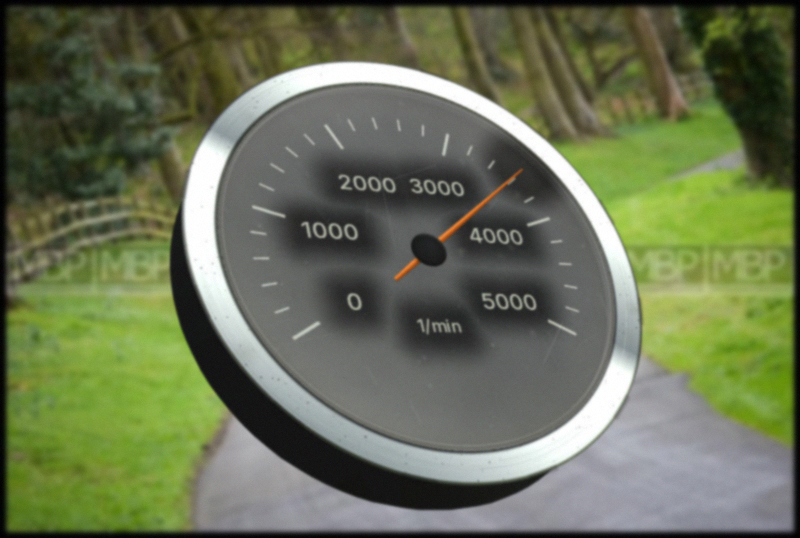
3600 (rpm)
